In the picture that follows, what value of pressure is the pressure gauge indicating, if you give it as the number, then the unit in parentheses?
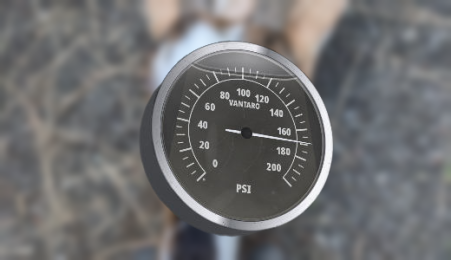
170 (psi)
